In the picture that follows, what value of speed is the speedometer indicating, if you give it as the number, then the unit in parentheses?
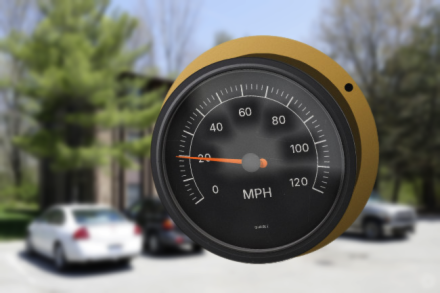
20 (mph)
